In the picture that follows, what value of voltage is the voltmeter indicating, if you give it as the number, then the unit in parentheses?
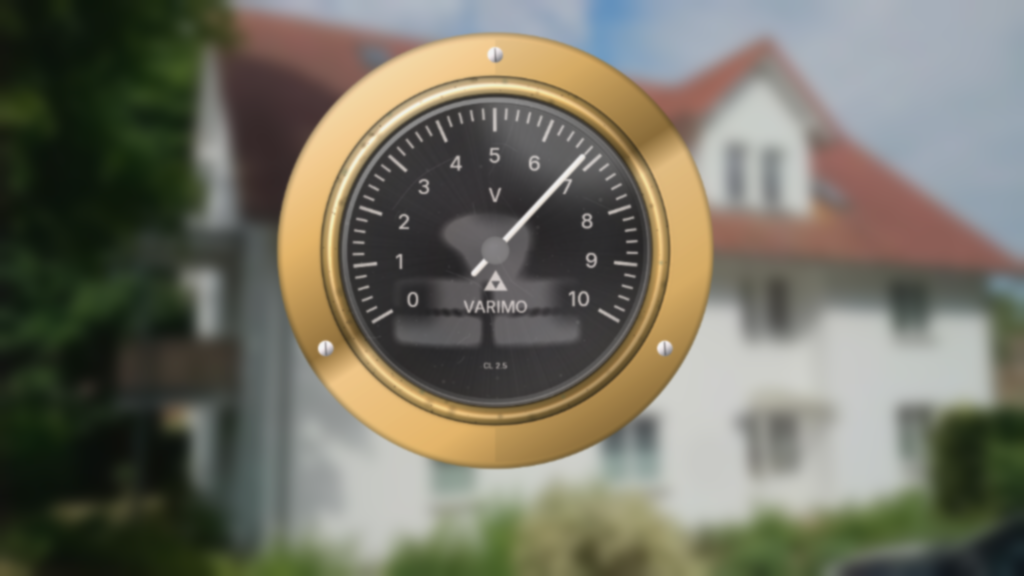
6.8 (V)
